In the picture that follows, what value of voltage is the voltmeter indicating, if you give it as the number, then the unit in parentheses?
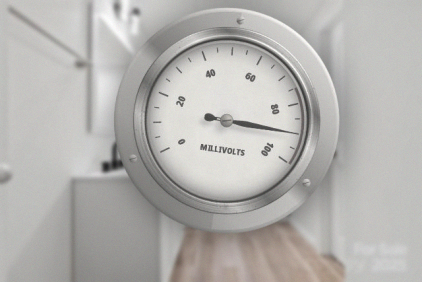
90 (mV)
